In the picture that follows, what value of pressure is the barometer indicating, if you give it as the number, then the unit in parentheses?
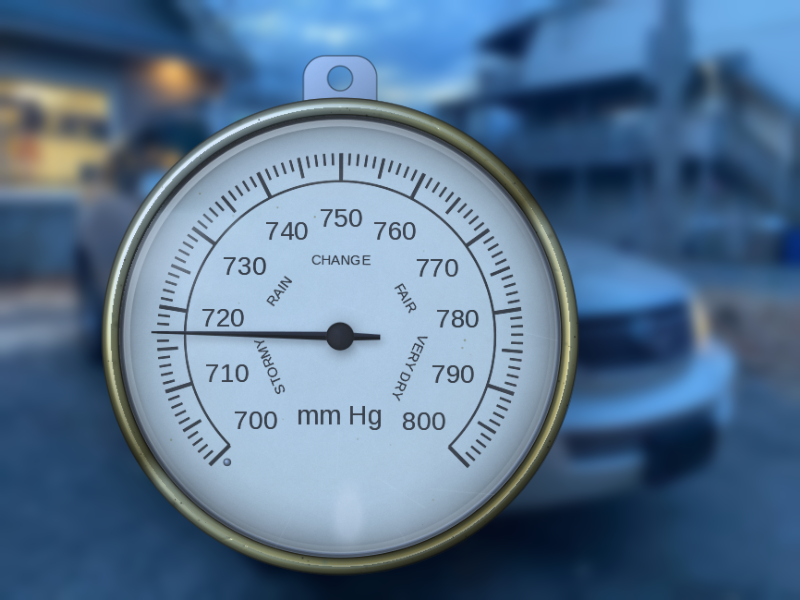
717 (mmHg)
